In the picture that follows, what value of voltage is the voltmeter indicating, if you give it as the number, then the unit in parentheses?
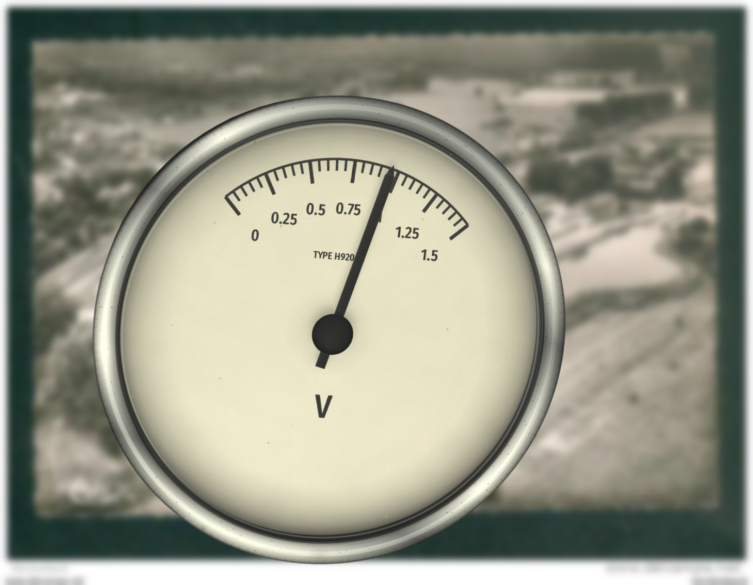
0.95 (V)
